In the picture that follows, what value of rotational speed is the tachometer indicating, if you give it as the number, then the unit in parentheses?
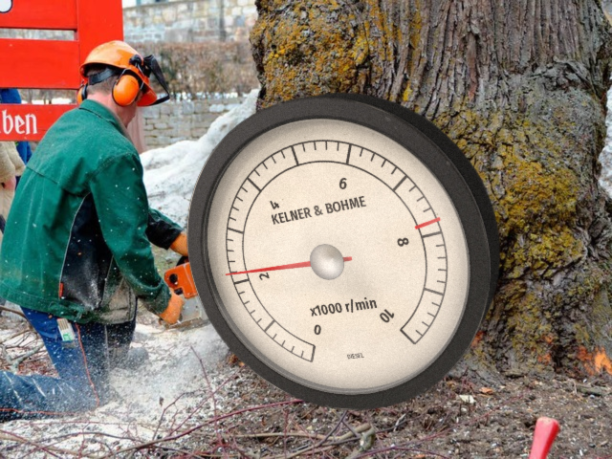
2200 (rpm)
